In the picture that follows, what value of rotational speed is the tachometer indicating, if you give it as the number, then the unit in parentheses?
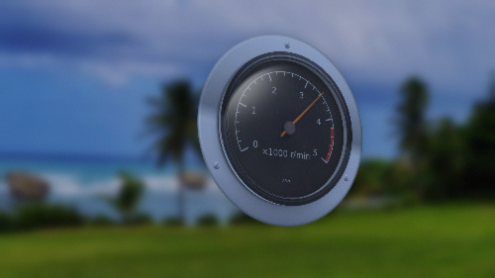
3400 (rpm)
